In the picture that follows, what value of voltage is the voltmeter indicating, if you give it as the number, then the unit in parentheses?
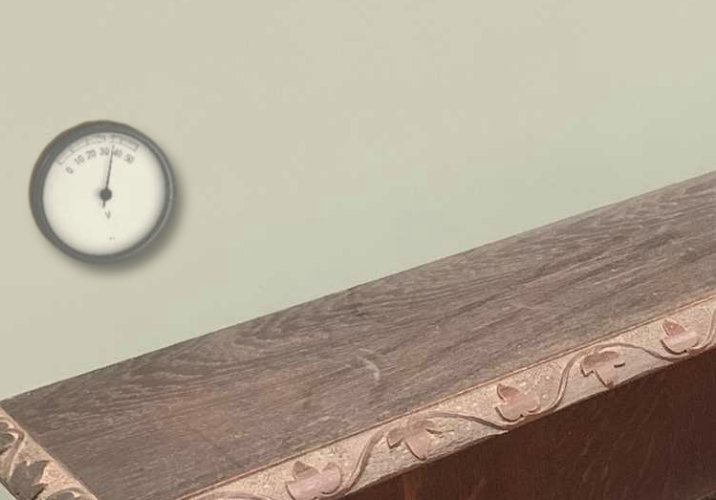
35 (V)
